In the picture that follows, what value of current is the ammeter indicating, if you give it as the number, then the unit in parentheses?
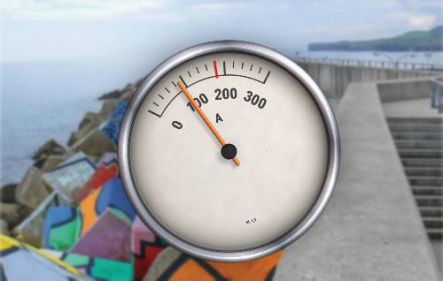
90 (A)
